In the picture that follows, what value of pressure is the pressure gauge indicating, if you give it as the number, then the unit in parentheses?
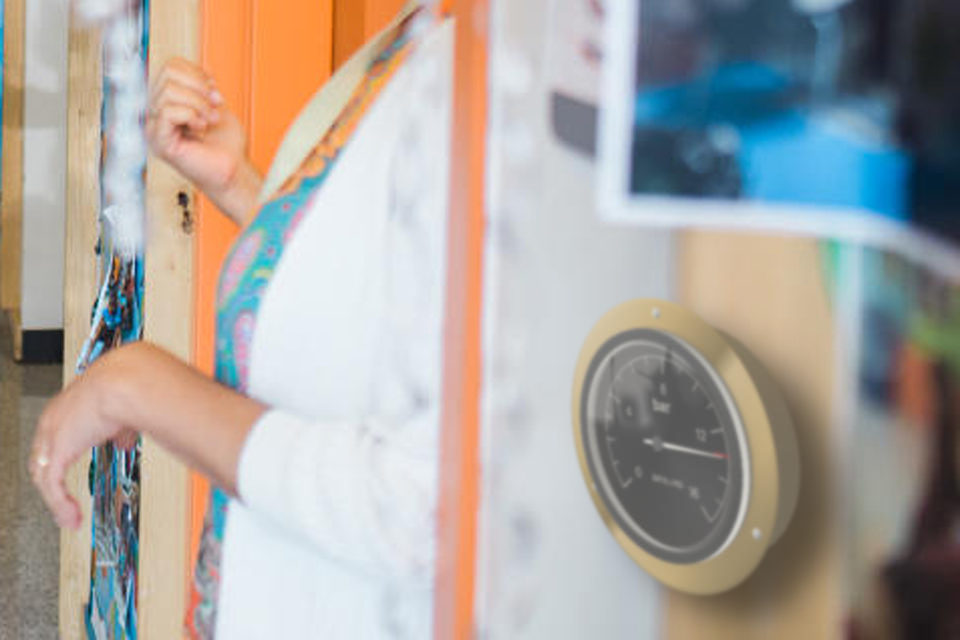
13 (bar)
